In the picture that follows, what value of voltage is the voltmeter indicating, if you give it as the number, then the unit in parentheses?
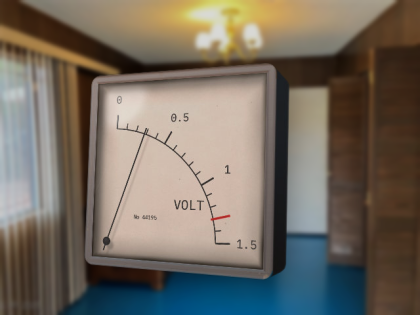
0.3 (V)
